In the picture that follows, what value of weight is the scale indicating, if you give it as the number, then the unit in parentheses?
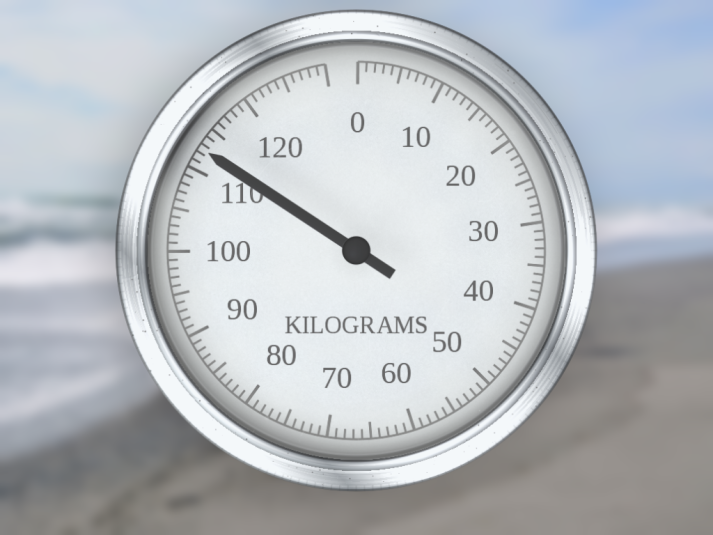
112.5 (kg)
